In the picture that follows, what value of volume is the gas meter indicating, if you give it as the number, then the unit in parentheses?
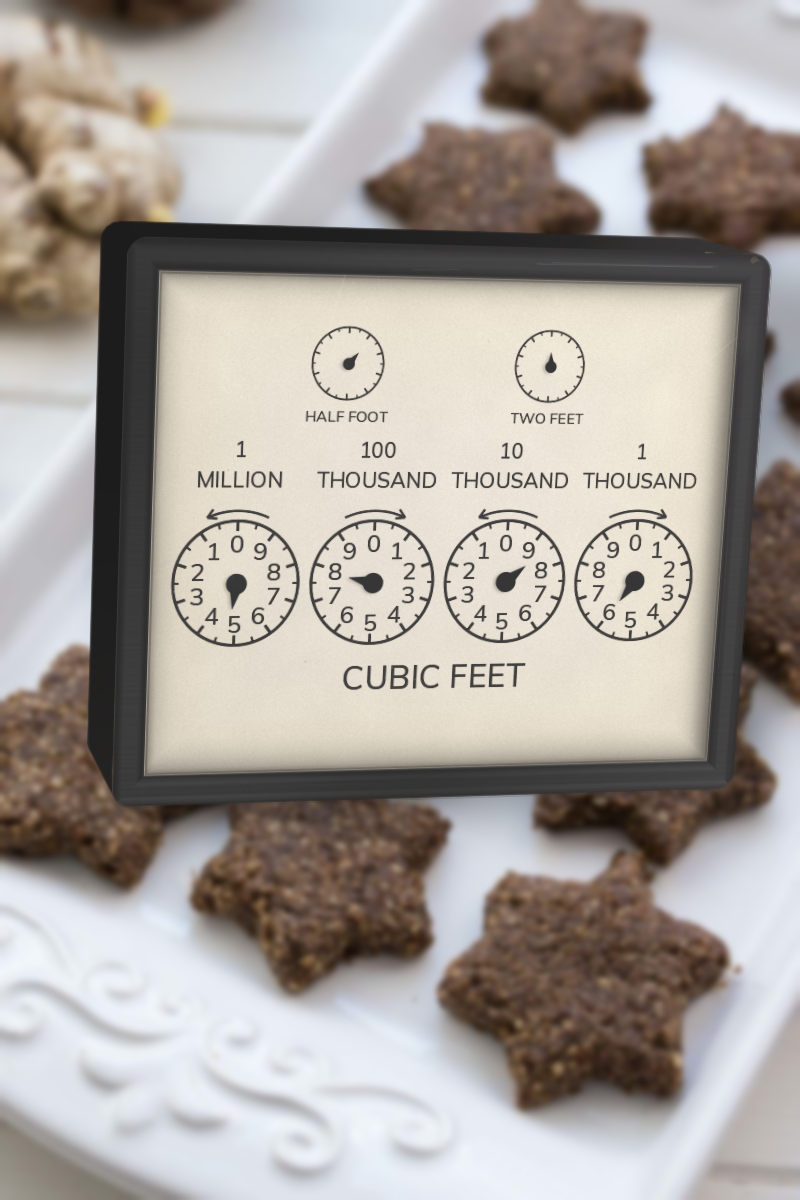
478600 (ft³)
